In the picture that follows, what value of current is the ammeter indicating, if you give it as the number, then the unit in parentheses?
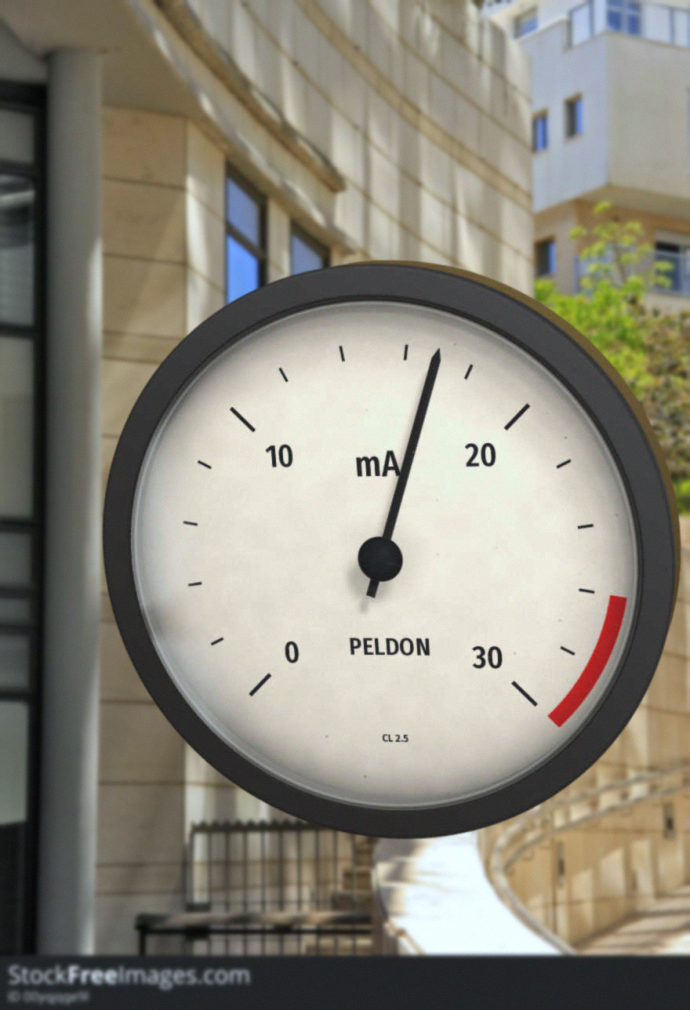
17 (mA)
